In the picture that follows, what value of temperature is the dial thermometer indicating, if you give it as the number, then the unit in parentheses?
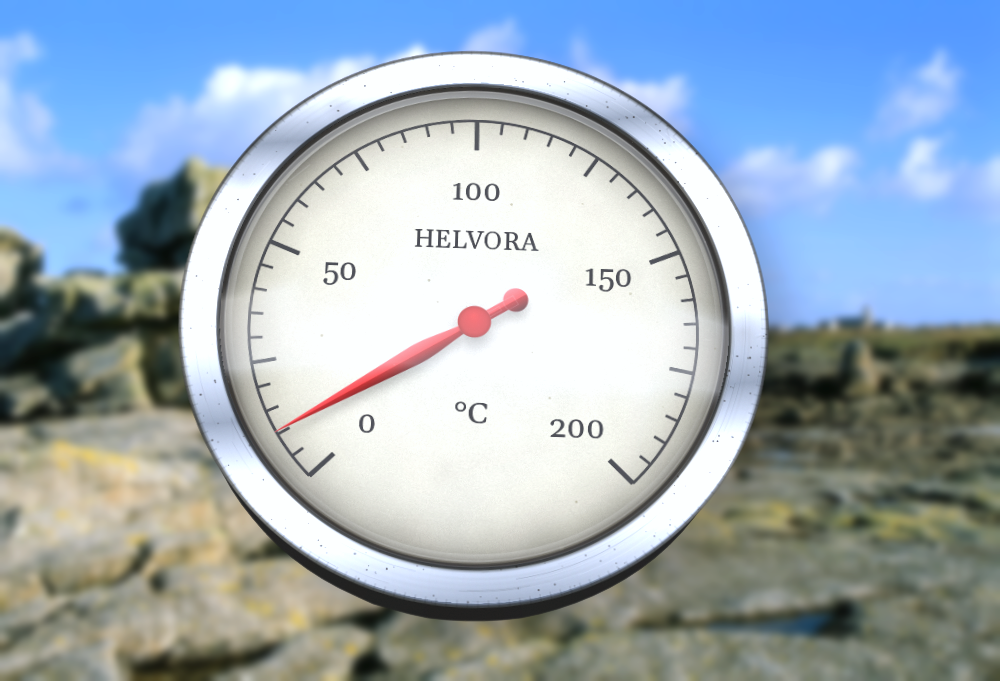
10 (°C)
